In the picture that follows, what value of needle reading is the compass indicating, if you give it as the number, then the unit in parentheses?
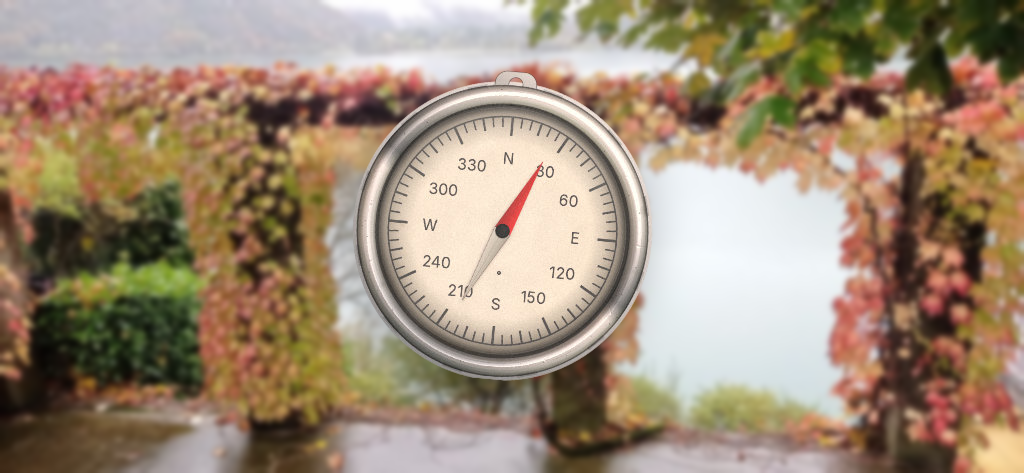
25 (°)
